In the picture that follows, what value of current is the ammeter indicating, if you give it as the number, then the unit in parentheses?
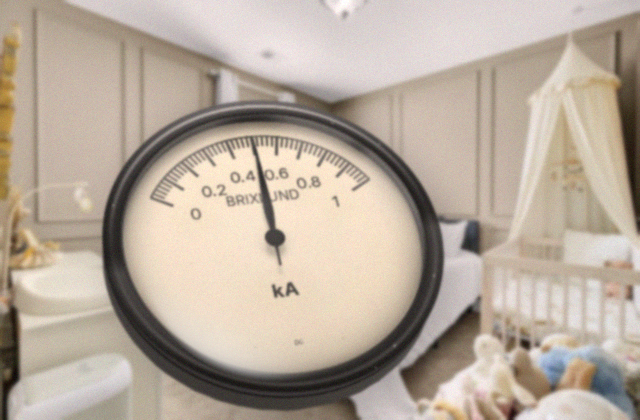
0.5 (kA)
